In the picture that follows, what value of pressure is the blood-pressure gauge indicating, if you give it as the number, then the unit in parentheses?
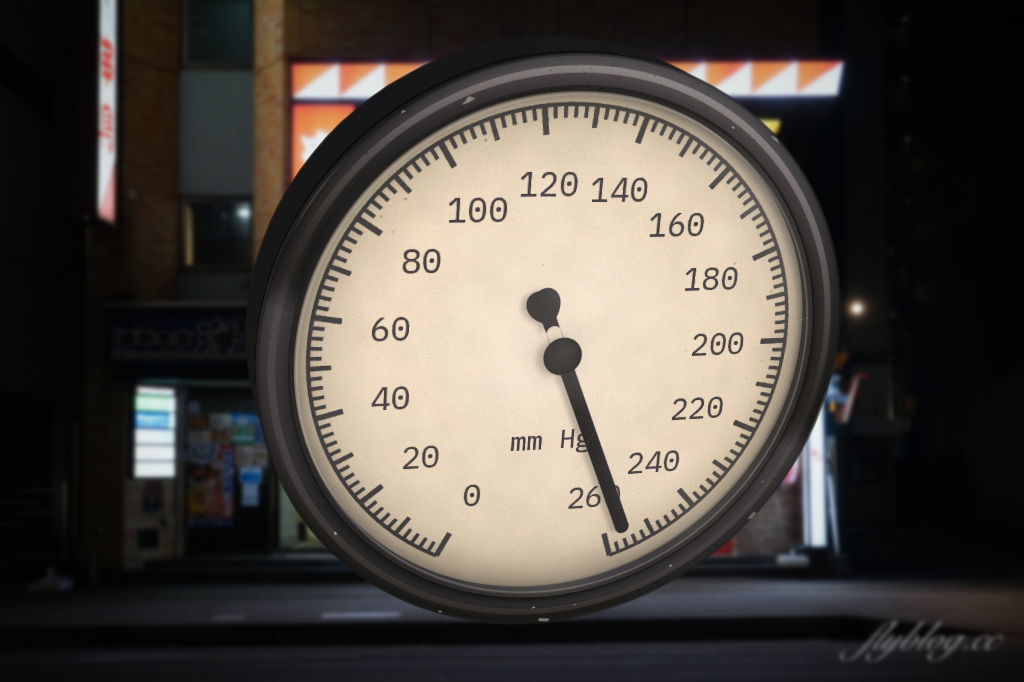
256 (mmHg)
